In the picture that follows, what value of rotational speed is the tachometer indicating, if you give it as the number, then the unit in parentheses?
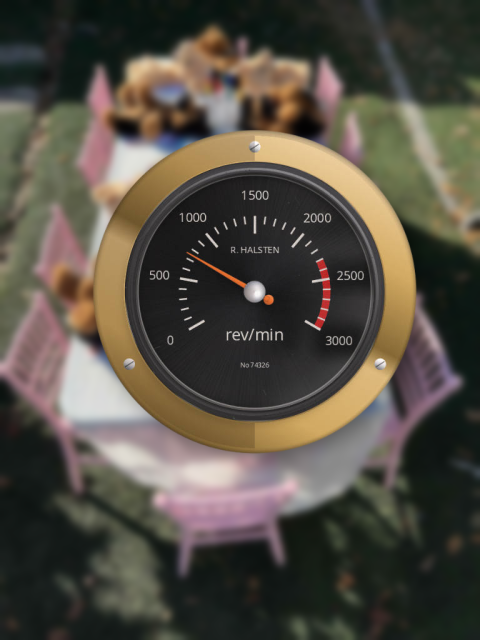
750 (rpm)
